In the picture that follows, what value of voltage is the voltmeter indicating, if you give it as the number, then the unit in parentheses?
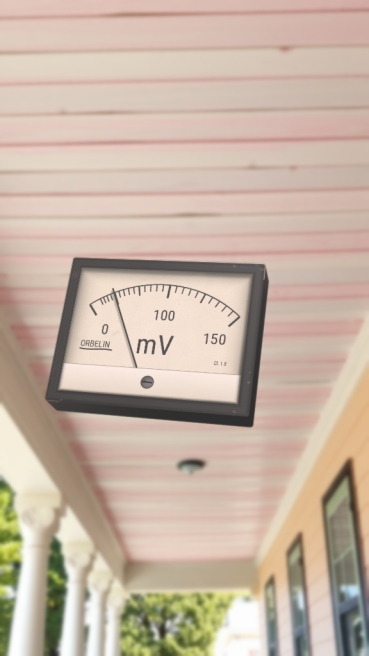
50 (mV)
